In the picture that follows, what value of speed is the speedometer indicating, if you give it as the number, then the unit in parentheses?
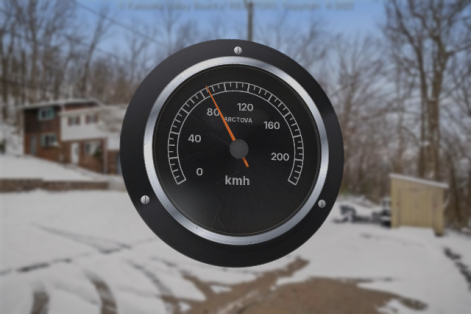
85 (km/h)
